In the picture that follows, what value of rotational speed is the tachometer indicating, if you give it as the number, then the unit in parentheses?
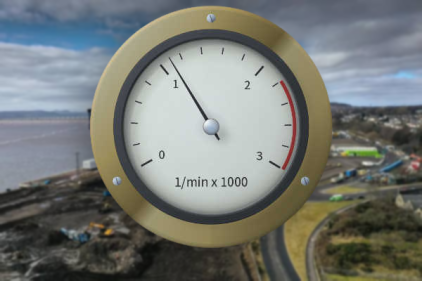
1100 (rpm)
